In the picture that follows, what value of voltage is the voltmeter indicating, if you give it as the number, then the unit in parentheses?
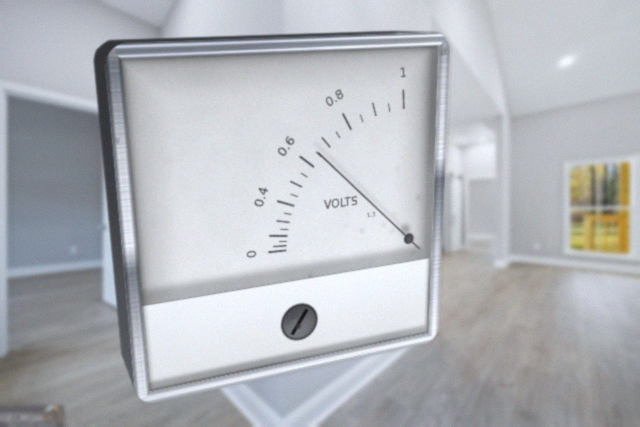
0.65 (V)
